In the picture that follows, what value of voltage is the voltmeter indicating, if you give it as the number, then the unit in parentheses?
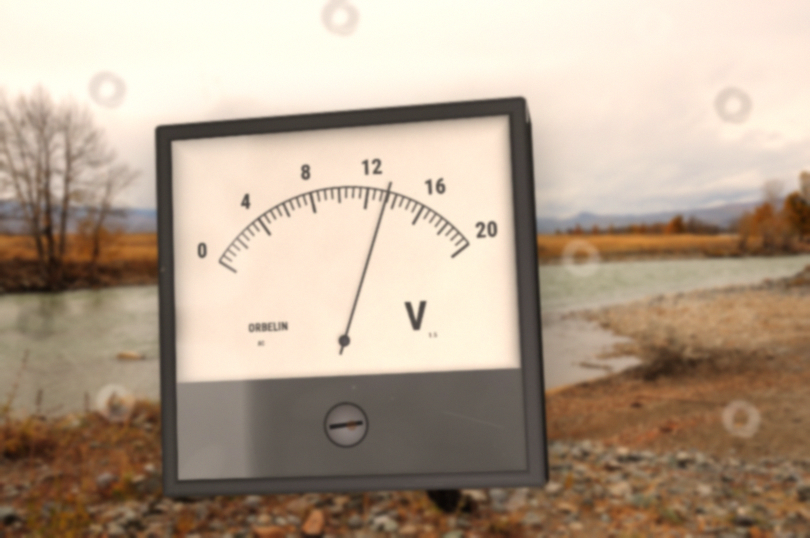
13.5 (V)
